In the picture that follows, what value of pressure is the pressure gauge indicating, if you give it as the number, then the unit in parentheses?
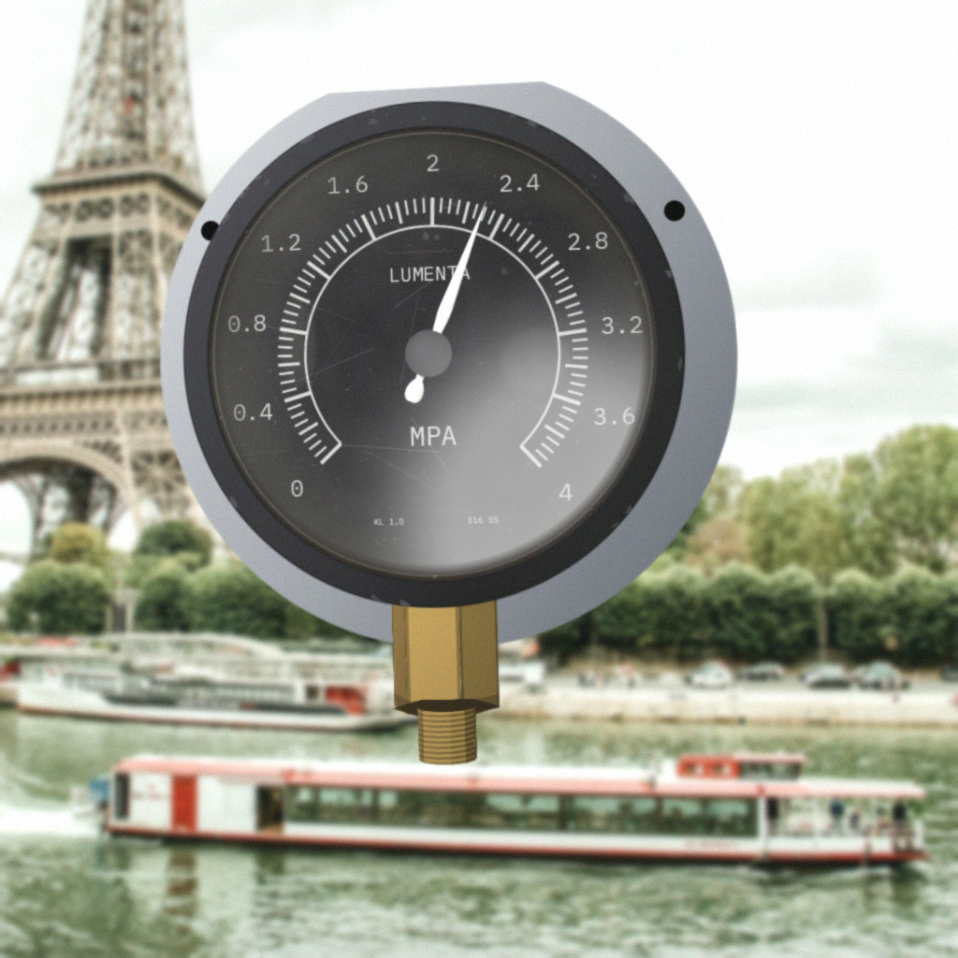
2.3 (MPa)
